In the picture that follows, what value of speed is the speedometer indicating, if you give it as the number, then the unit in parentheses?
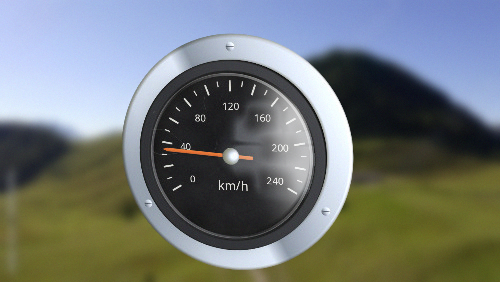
35 (km/h)
